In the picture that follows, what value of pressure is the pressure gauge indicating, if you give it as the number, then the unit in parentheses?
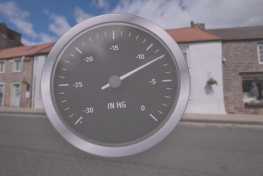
-8 (inHg)
